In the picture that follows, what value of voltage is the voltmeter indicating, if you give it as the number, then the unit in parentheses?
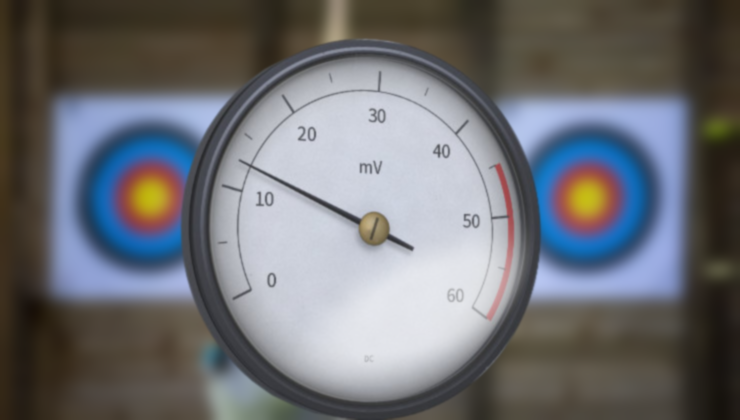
12.5 (mV)
